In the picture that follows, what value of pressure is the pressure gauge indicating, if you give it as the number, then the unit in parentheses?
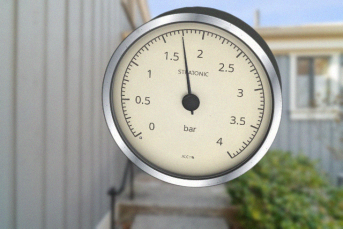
1.75 (bar)
